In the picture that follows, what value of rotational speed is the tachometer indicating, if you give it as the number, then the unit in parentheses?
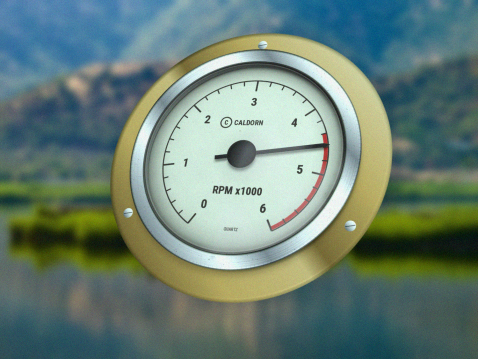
4600 (rpm)
